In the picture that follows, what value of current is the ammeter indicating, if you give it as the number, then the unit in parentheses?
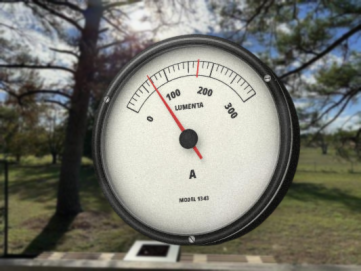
70 (A)
